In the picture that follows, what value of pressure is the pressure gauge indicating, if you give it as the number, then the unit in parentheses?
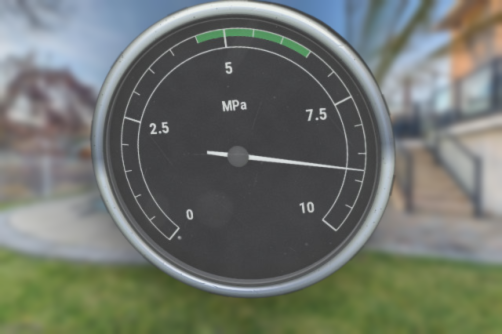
8.75 (MPa)
